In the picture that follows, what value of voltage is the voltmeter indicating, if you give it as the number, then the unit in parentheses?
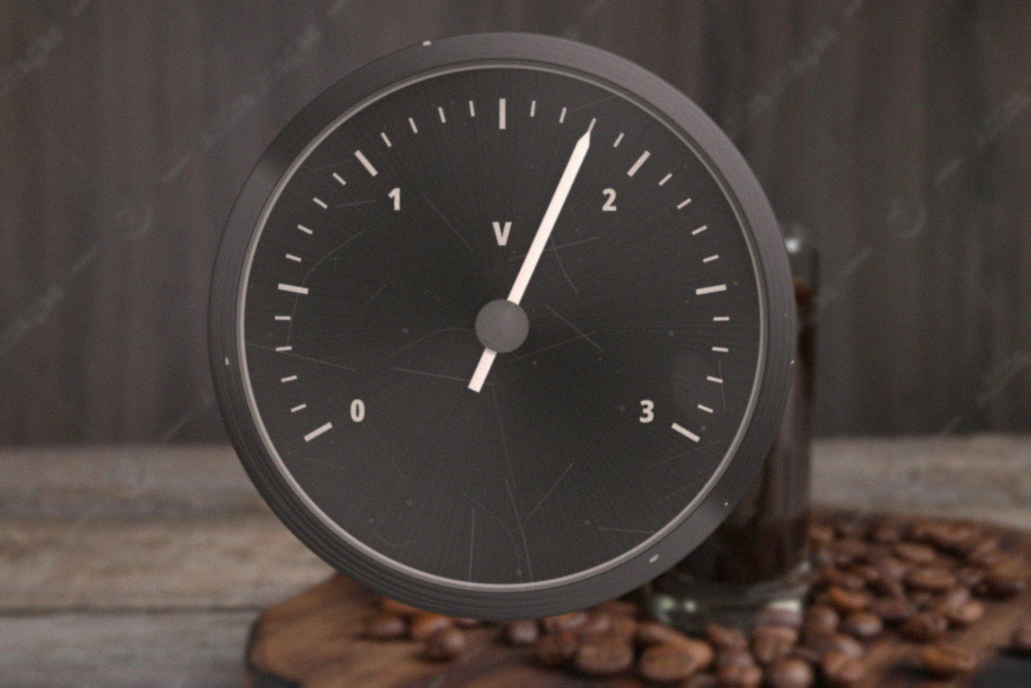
1.8 (V)
